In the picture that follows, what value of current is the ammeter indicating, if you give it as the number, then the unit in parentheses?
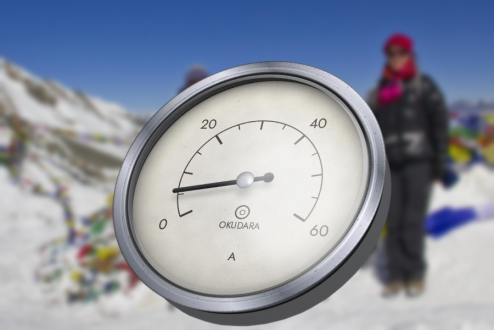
5 (A)
